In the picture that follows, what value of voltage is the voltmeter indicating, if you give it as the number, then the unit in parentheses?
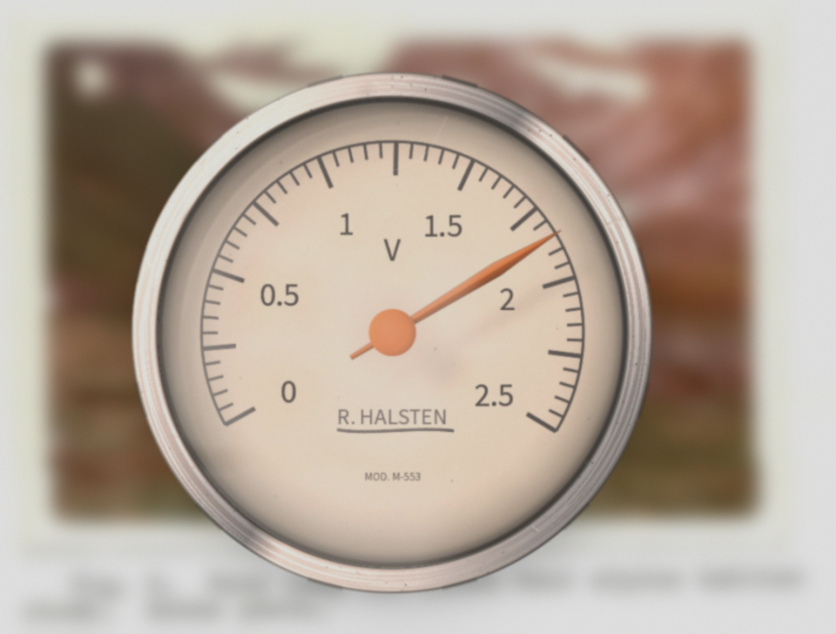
1.85 (V)
